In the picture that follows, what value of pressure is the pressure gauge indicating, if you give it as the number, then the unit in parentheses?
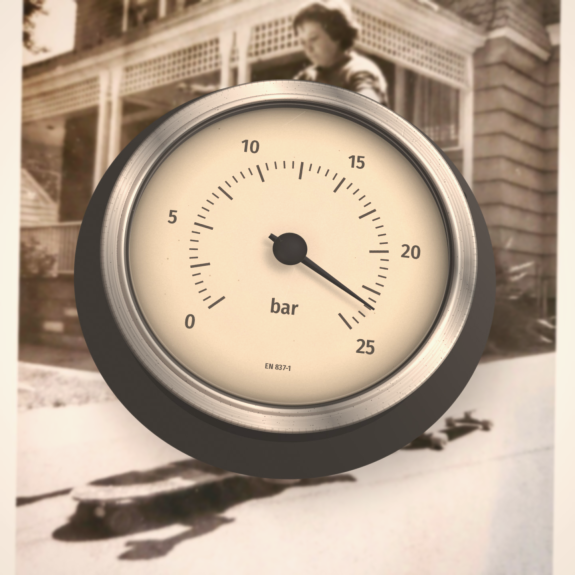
23.5 (bar)
